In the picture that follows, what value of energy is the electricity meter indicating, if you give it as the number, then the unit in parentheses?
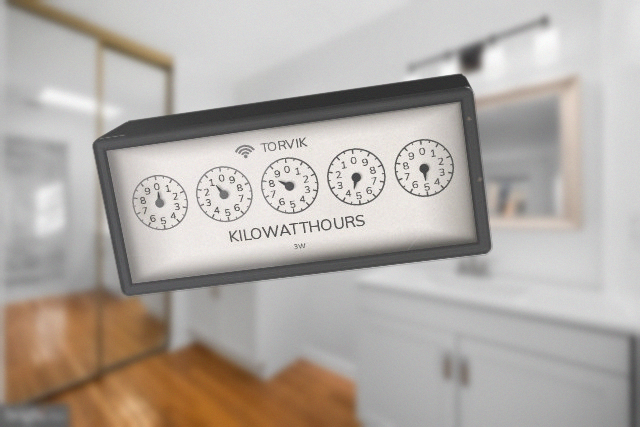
845 (kWh)
